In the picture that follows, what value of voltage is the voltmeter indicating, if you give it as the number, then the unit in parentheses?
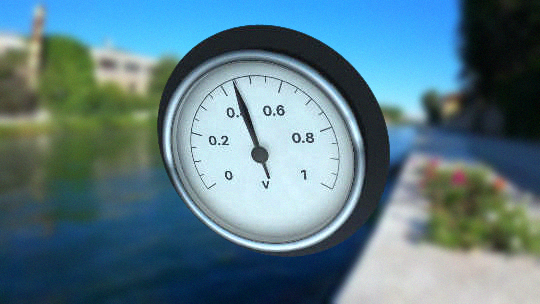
0.45 (V)
